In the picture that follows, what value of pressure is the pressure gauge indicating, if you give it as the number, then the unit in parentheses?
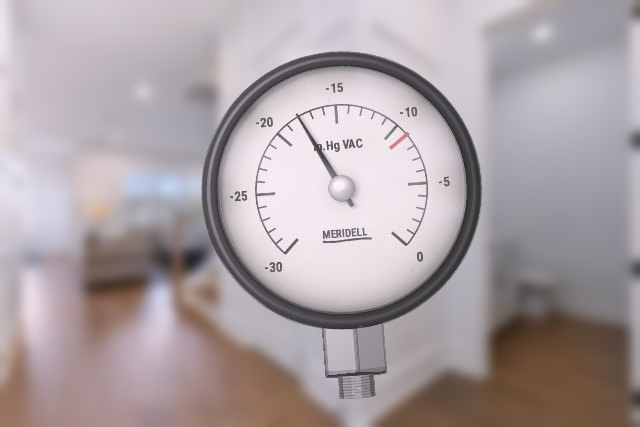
-18 (inHg)
